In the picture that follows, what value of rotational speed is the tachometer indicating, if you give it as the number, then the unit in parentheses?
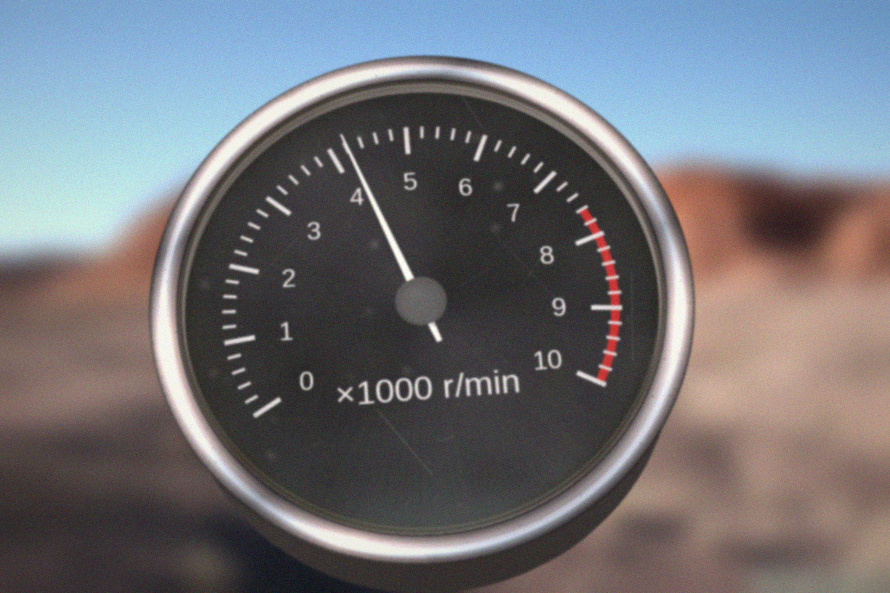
4200 (rpm)
